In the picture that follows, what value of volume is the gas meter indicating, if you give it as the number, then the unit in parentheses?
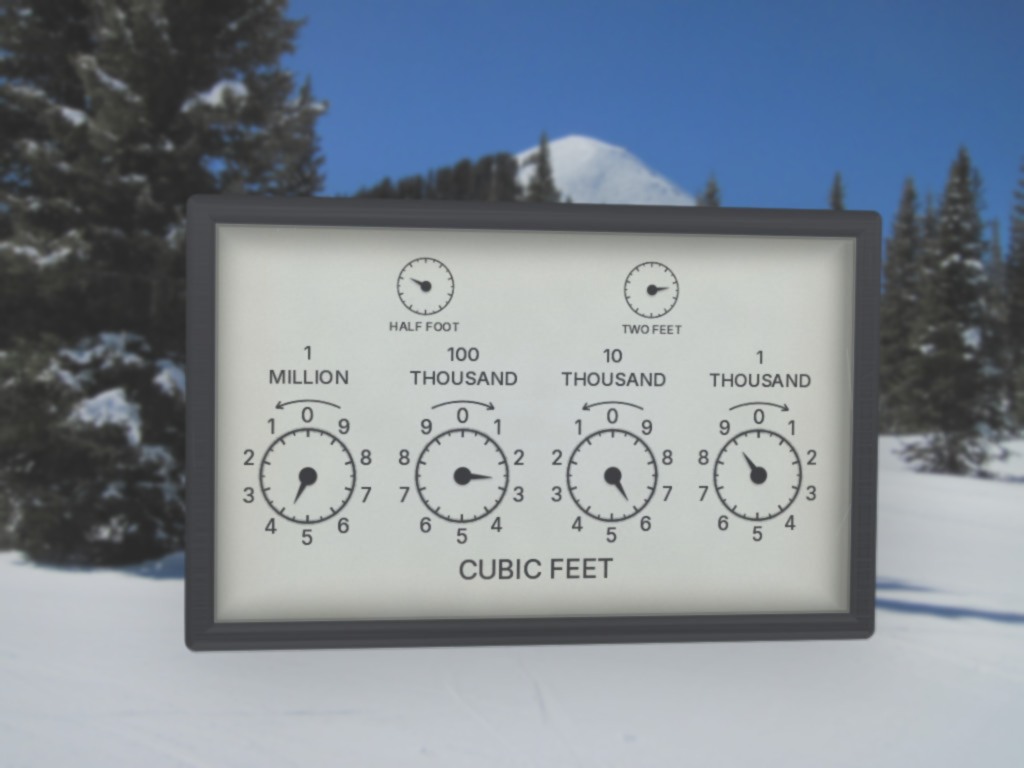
425900 (ft³)
